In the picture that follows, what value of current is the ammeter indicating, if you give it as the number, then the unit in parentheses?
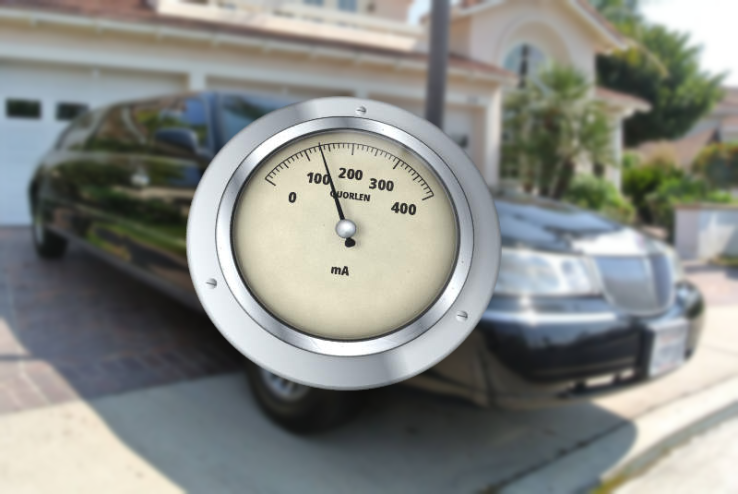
130 (mA)
